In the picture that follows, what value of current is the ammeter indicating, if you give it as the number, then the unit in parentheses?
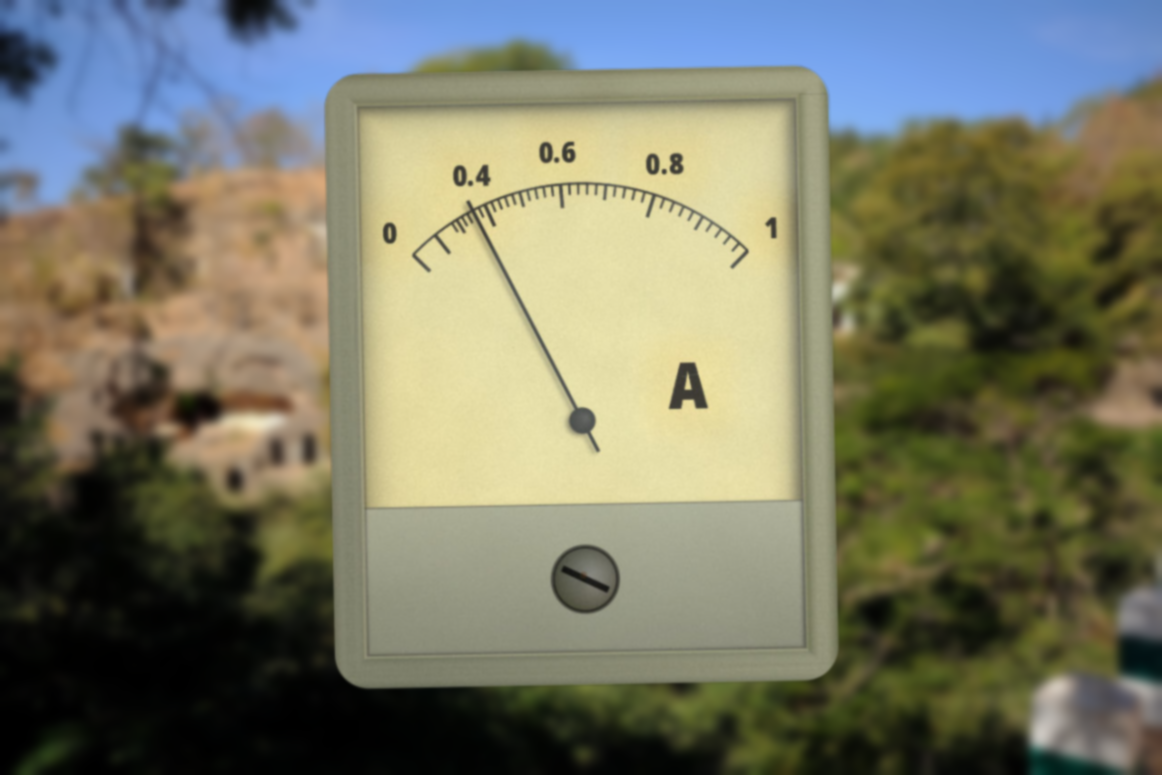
0.36 (A)
